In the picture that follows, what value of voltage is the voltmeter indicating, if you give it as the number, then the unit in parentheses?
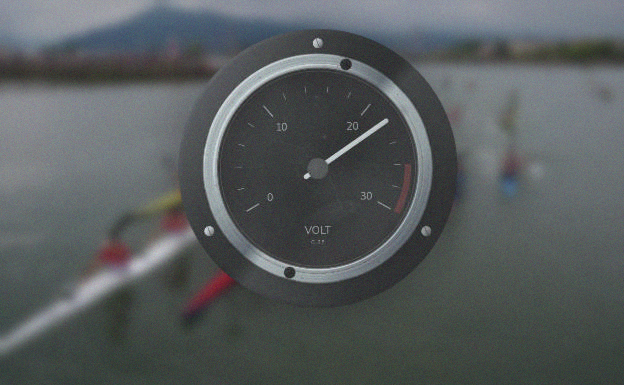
22 (V)
